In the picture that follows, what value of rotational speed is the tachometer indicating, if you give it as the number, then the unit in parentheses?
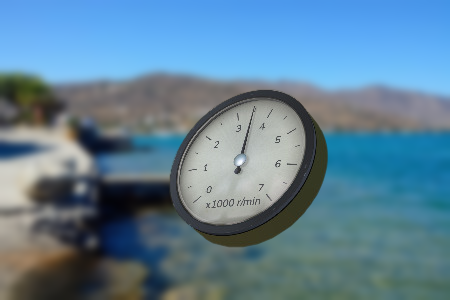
3500 (rpm)
